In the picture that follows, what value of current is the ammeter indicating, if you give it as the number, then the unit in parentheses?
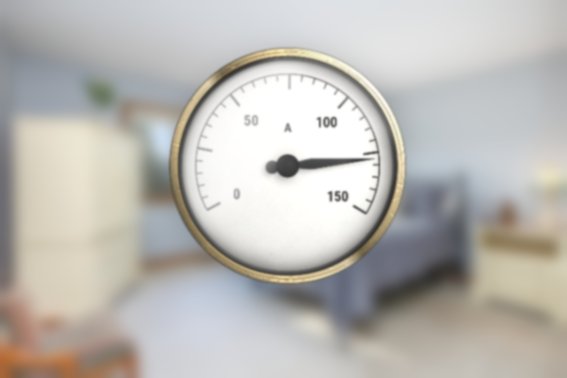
127.5 (A)
